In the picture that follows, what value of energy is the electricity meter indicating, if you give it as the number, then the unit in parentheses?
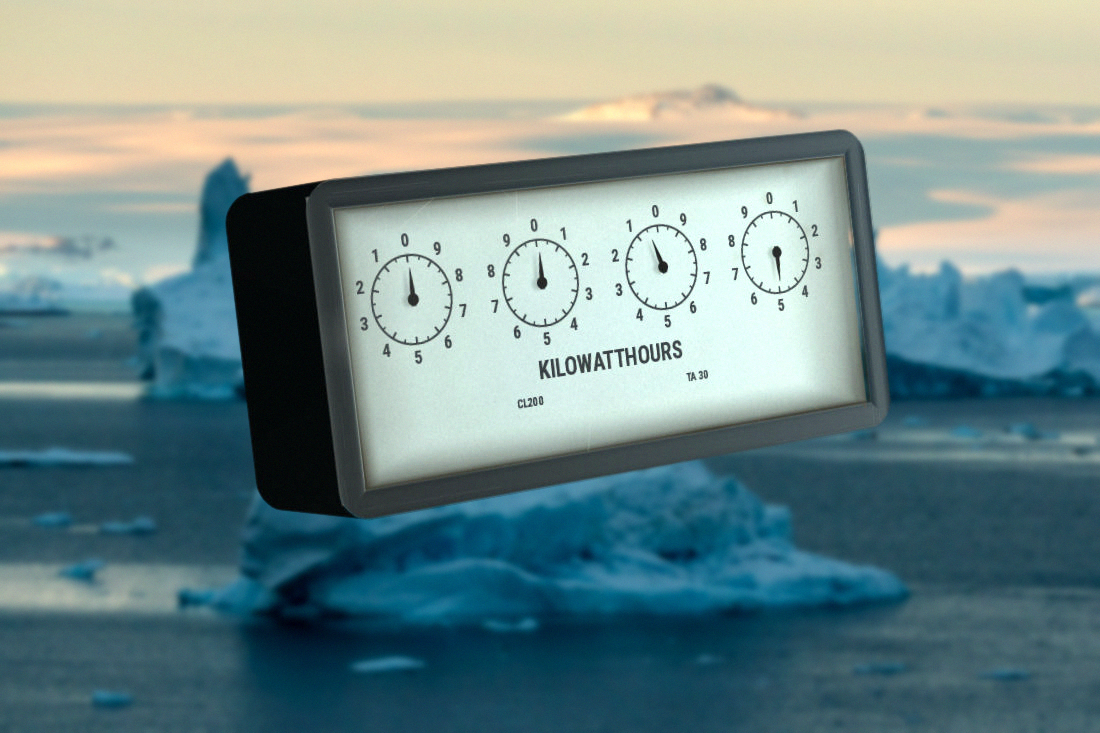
5 (kWh)
